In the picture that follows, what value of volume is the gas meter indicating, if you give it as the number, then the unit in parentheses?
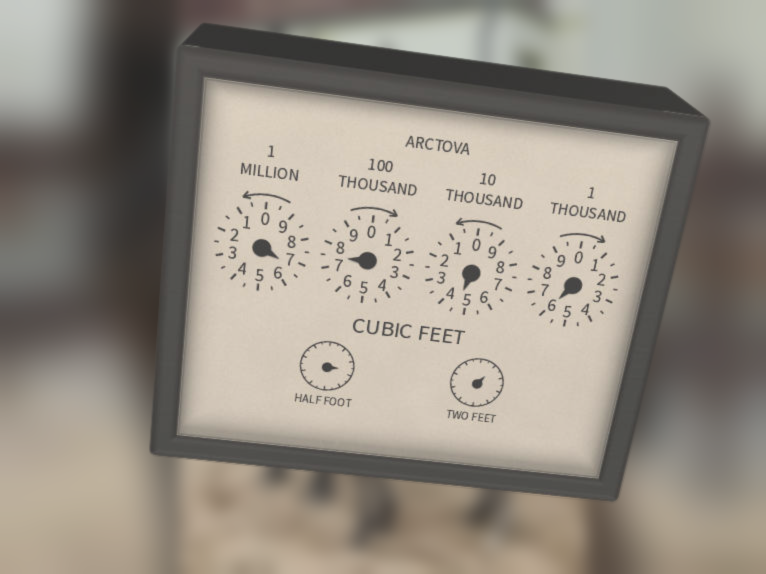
674600 (ft³)
